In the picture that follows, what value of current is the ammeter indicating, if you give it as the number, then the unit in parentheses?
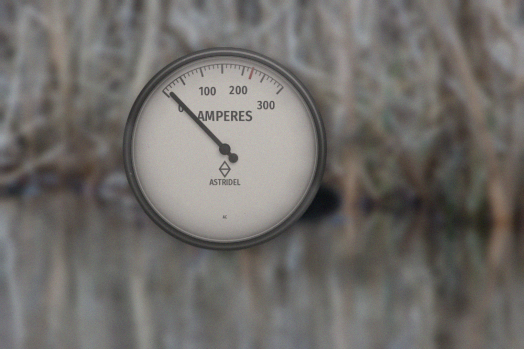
10 (A)
